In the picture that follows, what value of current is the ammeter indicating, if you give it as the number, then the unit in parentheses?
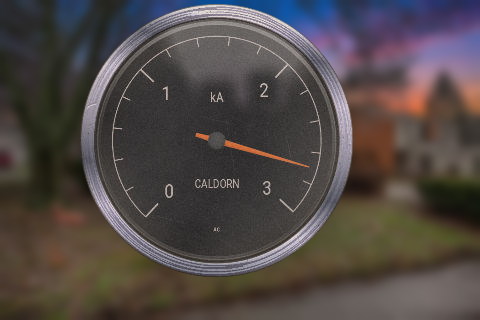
2.7 (kA)
